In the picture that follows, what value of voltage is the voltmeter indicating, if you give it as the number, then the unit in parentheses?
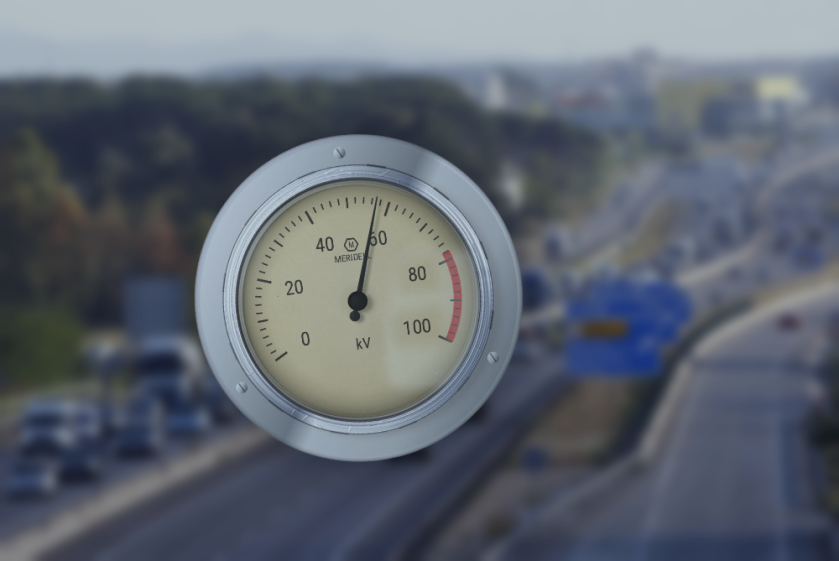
57 (kV)
